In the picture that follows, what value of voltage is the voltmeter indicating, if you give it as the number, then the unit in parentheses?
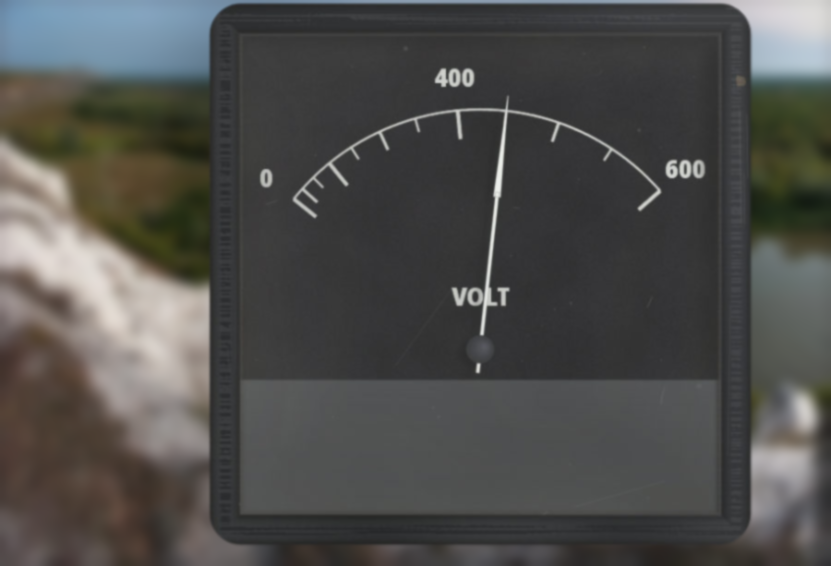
450 (V)
